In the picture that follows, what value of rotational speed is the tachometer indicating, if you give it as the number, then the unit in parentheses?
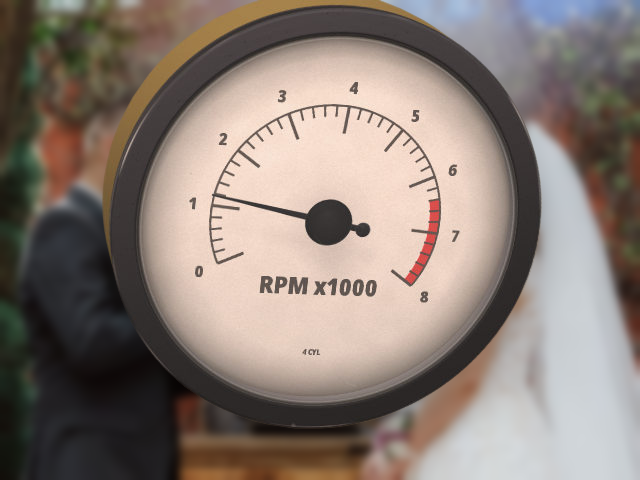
1200 (rpm)
